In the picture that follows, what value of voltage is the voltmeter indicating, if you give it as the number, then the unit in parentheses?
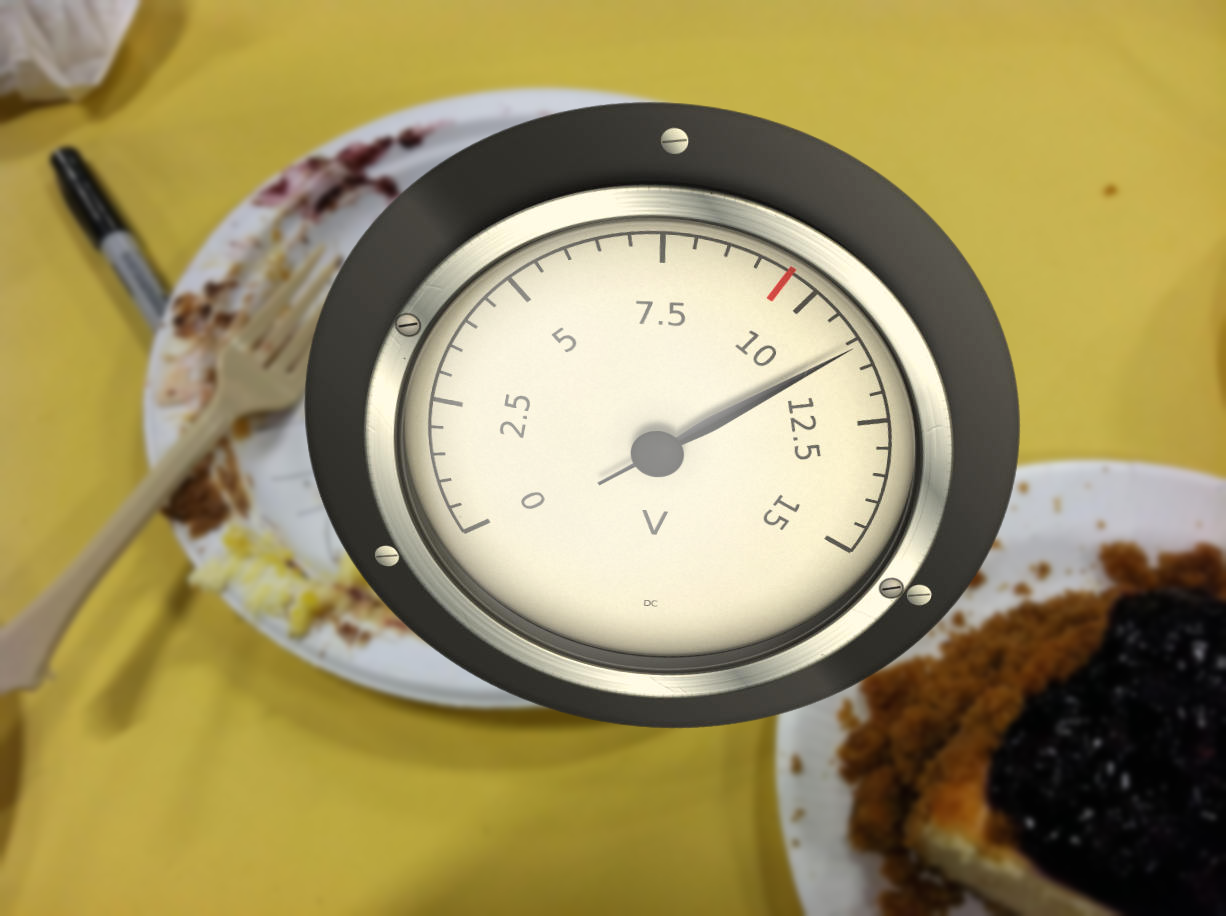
11 (V)
